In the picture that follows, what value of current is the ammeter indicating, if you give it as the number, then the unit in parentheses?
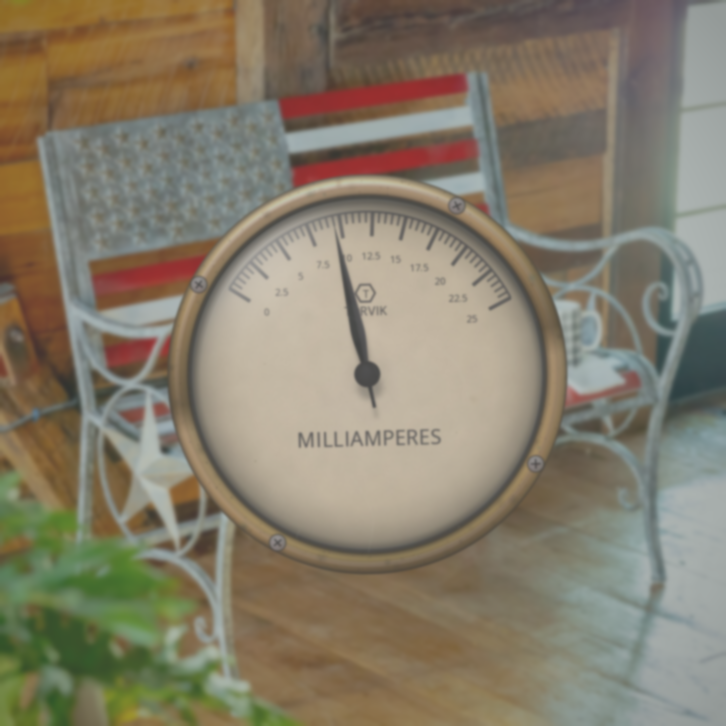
9.5 (mA)
